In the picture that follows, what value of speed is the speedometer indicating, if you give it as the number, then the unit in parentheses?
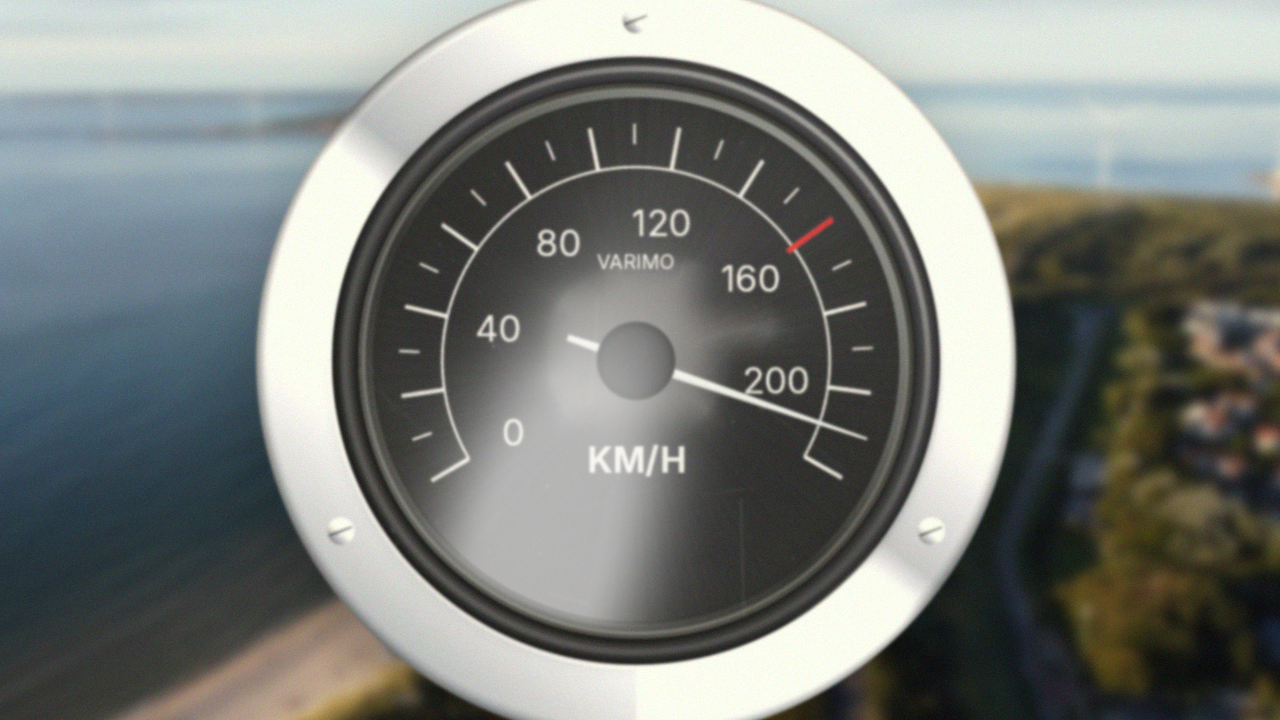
210 (km/h)
